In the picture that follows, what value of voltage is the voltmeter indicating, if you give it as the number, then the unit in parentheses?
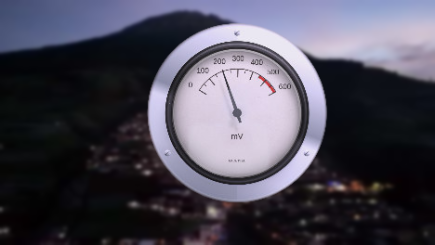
200 (mV)
